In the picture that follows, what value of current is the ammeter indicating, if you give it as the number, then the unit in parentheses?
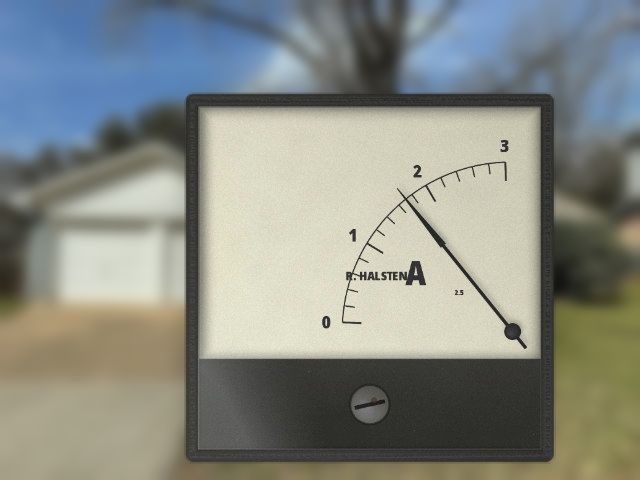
1.7 (A)
